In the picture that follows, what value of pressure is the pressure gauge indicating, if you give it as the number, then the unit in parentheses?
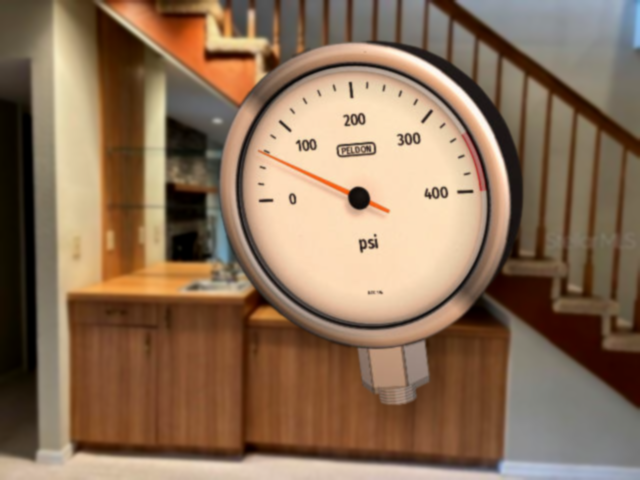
60 (psi)
